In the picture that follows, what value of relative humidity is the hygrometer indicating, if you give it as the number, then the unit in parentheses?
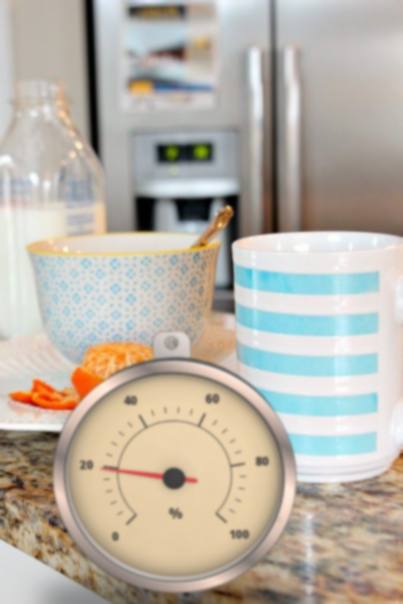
20 (%)
